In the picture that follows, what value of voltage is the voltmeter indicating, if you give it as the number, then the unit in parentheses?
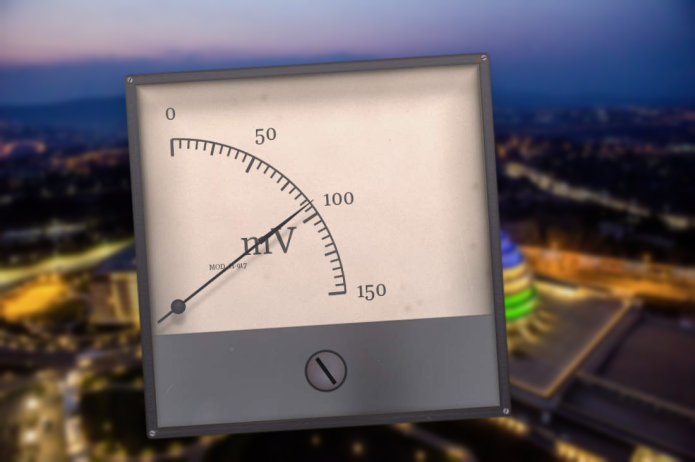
92.5 (mV)
